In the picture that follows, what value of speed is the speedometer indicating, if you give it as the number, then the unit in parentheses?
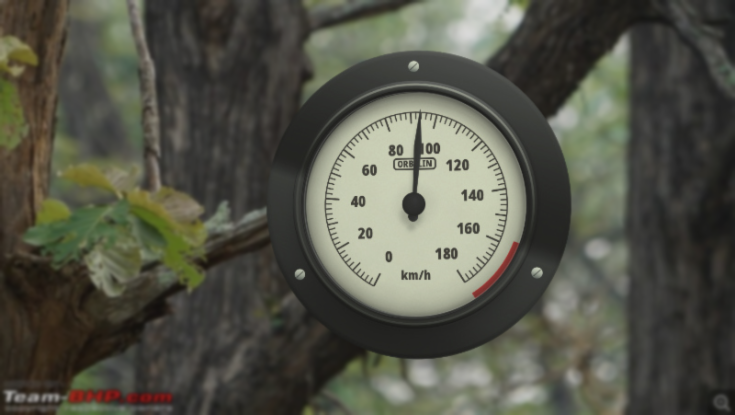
94 (km/h)
